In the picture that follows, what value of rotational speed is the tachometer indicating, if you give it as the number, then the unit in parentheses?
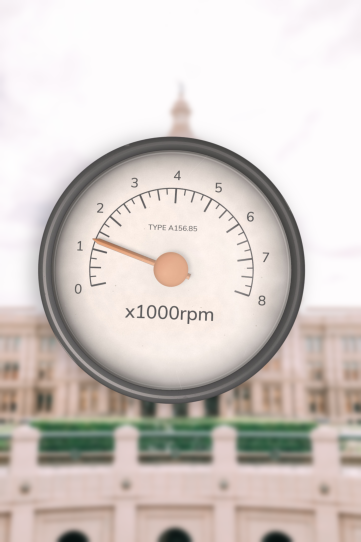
1250 (rpm)
